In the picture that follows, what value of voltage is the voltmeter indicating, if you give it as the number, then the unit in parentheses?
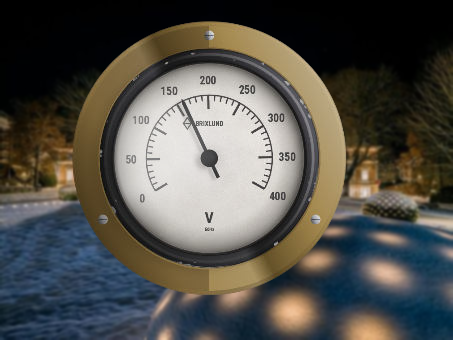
160 (V)
